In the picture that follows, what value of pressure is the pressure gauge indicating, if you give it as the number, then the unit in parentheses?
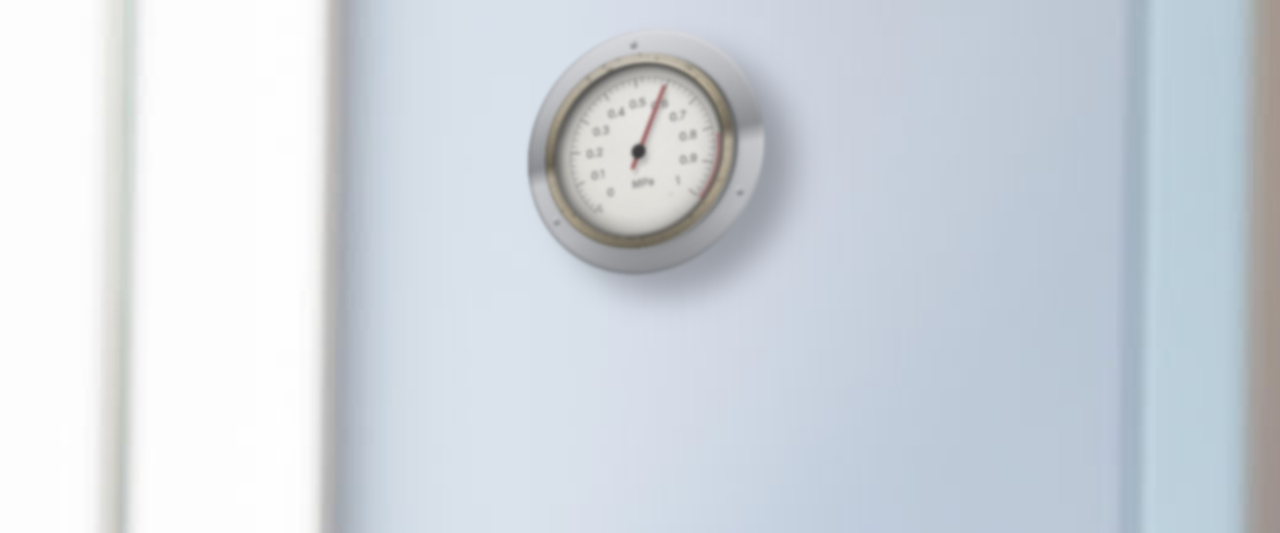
0.6 (MPa)
